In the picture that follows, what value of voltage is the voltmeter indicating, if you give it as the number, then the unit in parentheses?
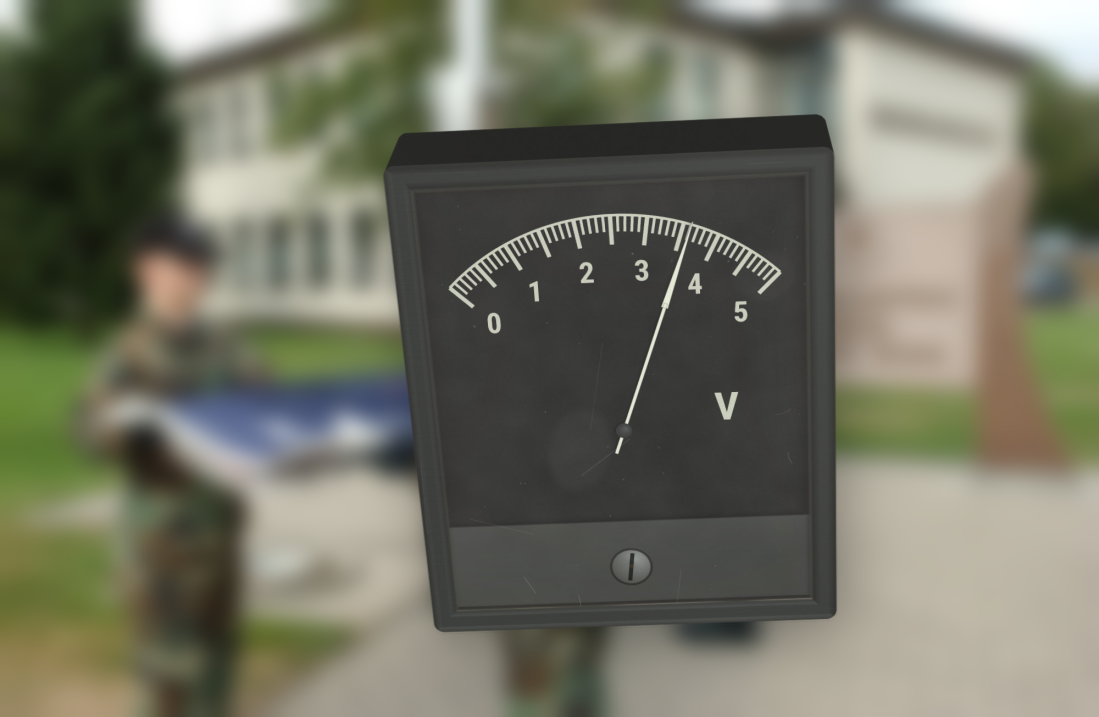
3.6 (V)
